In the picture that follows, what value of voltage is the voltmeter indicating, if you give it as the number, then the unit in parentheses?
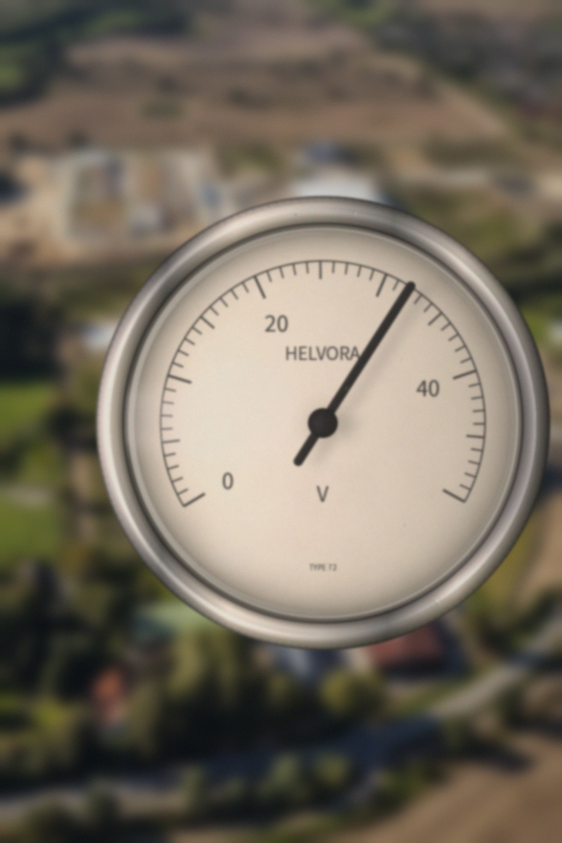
32 (V)
